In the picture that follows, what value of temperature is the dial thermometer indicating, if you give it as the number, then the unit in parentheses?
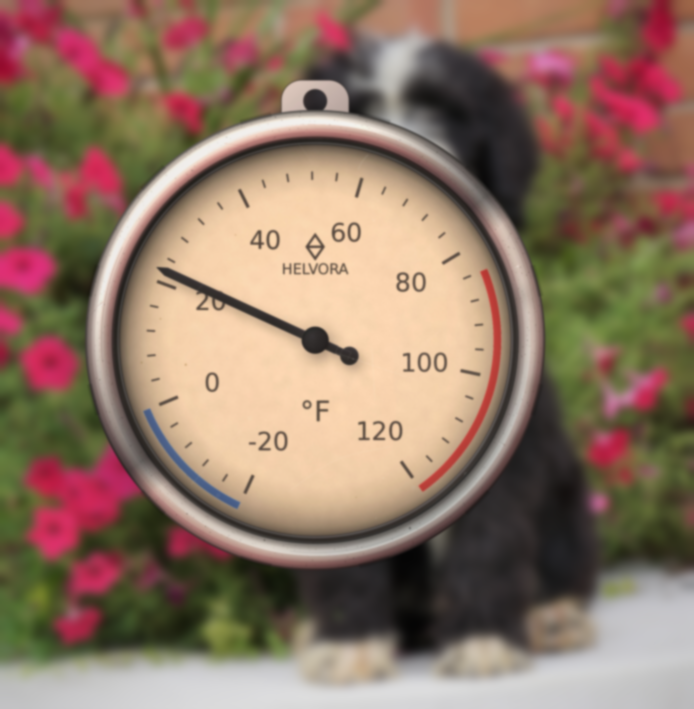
22 (°F)
